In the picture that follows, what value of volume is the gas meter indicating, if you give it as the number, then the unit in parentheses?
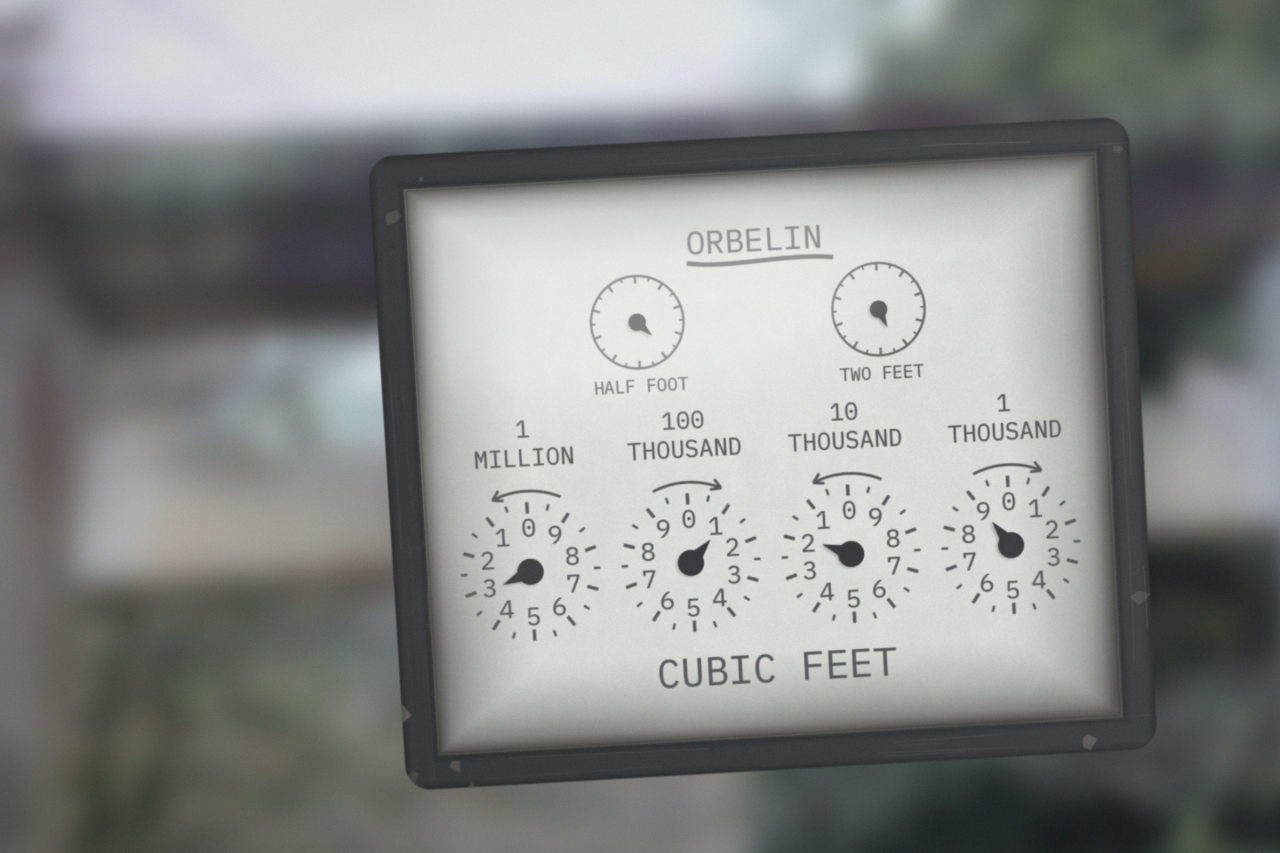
311900 (ft³)
